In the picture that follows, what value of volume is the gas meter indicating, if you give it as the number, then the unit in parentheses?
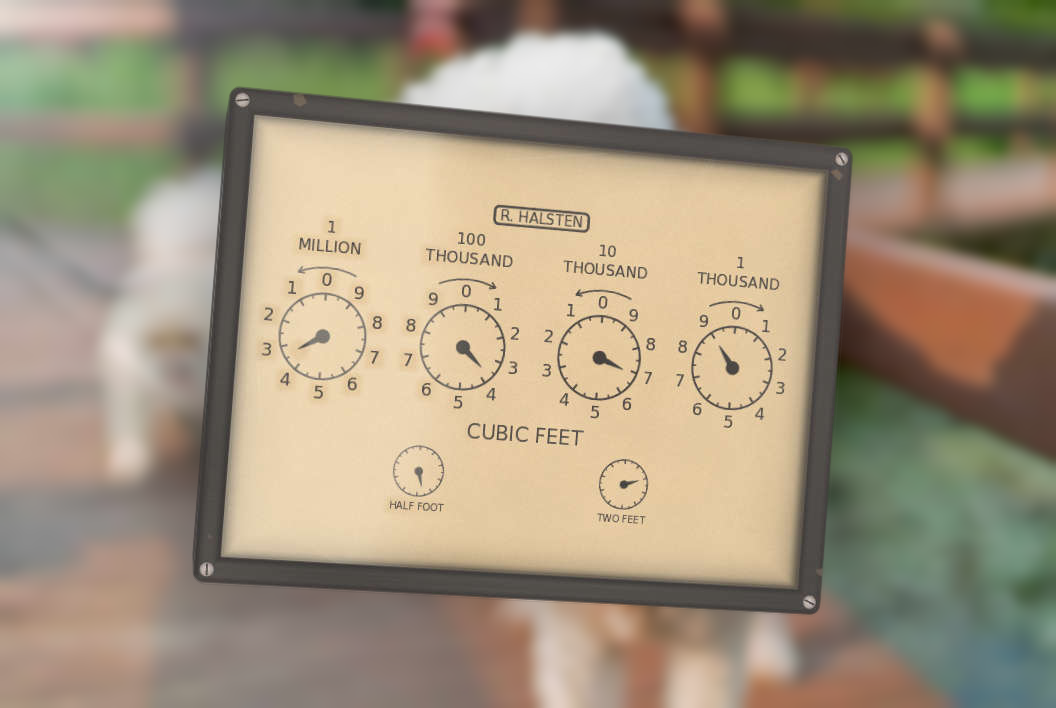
336900 (ft³)
